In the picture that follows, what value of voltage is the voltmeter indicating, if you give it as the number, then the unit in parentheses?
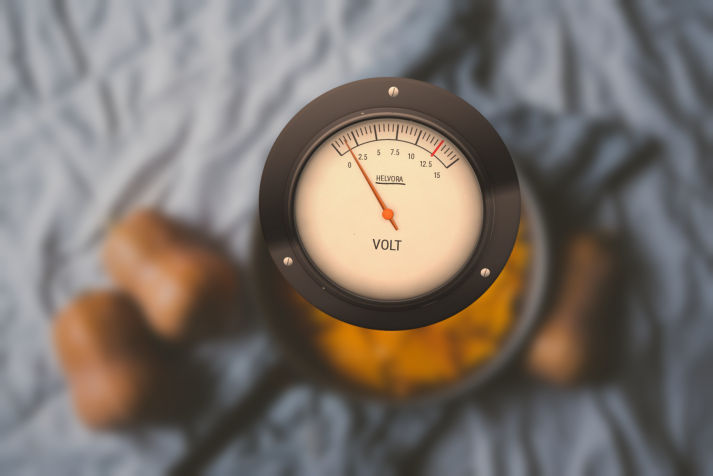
1.5 (V)
